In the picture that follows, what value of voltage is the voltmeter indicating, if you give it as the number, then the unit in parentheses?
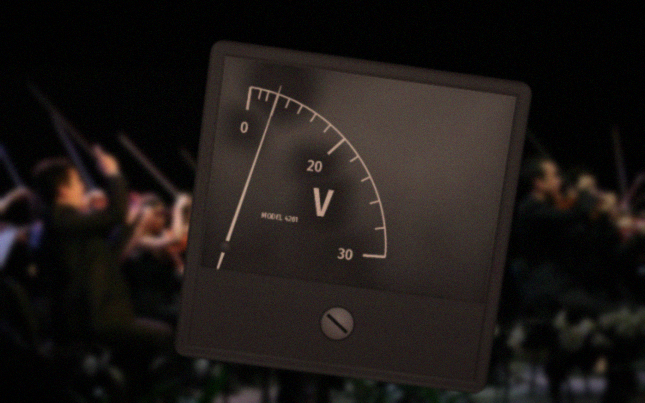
10 (V)
